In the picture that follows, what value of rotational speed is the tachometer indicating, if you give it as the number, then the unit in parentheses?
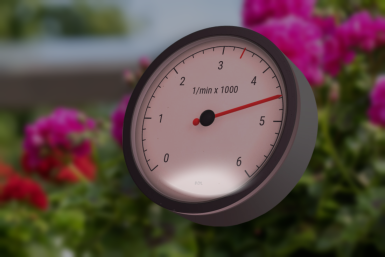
4600 (rpm)
